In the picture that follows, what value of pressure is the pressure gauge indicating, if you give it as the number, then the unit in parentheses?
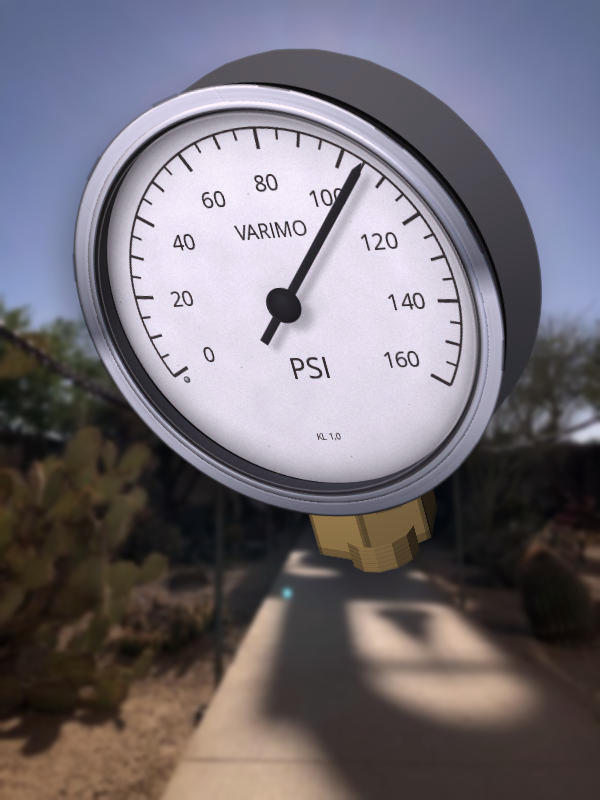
105 (psi)
